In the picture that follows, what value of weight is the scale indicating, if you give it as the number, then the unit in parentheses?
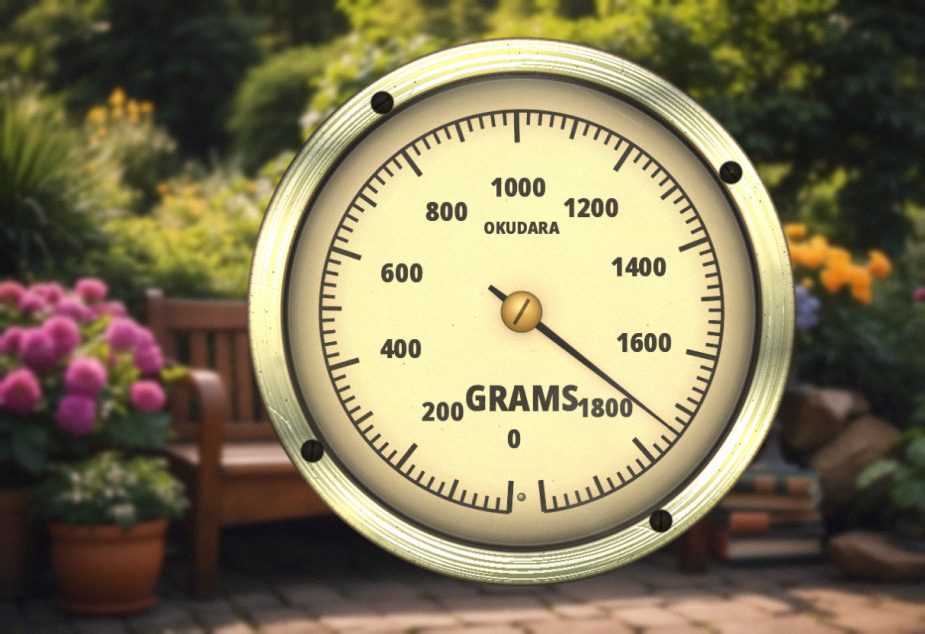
1740 (g)
